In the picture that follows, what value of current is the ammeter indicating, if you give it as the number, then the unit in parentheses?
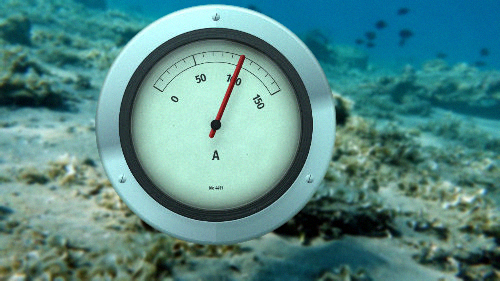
100 (A)
